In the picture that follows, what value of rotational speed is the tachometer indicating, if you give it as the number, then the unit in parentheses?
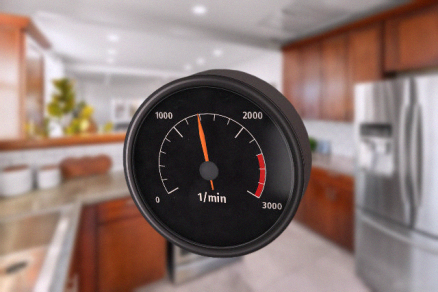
1400 (rpm)
